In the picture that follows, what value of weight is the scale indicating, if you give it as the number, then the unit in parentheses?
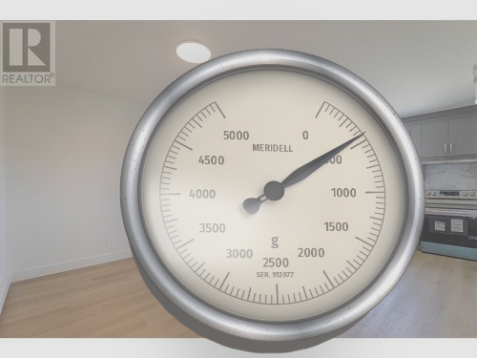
450 (g)
